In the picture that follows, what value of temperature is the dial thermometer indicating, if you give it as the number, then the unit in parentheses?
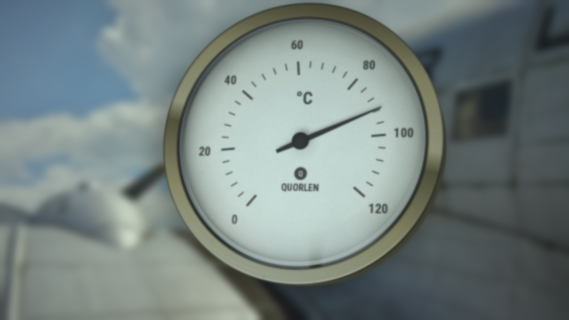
92 (°C)
